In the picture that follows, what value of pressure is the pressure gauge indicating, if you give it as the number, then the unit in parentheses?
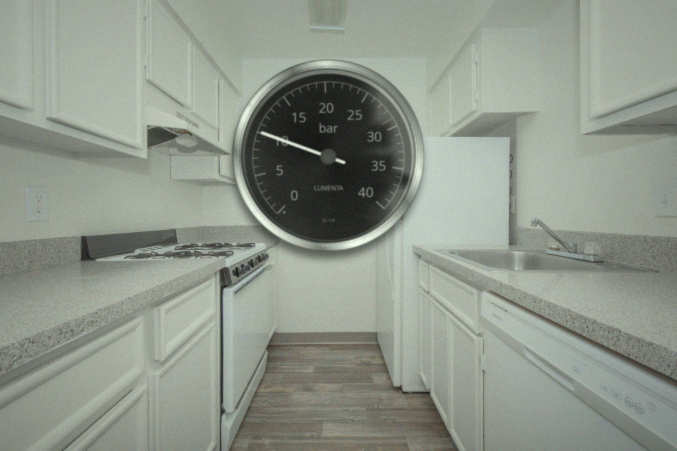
10 (bar)
